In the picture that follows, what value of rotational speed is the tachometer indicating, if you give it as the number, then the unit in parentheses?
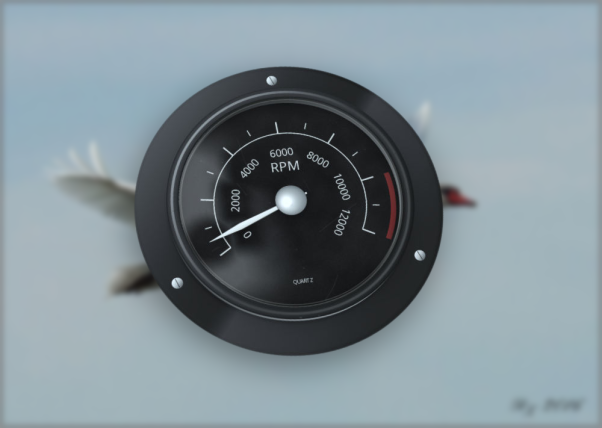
500 (rpm)
